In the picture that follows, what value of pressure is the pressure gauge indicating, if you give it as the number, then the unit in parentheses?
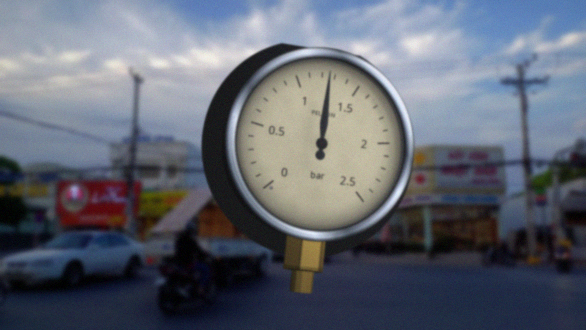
1.25 (bar)
